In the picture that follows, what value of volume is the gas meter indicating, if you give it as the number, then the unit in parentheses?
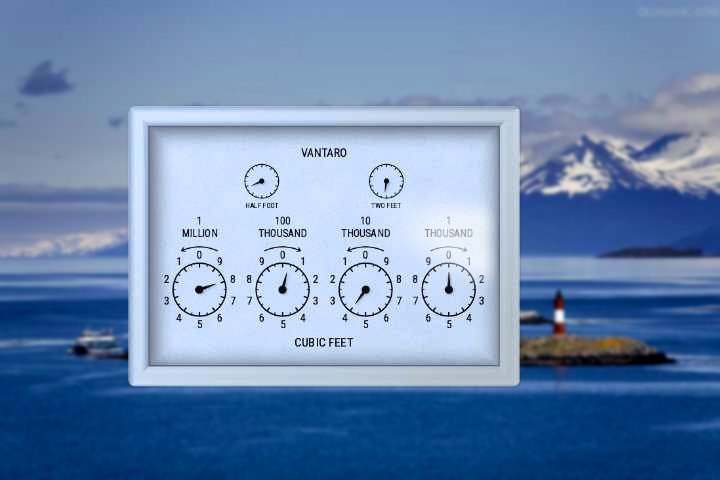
804000 (ft³)
